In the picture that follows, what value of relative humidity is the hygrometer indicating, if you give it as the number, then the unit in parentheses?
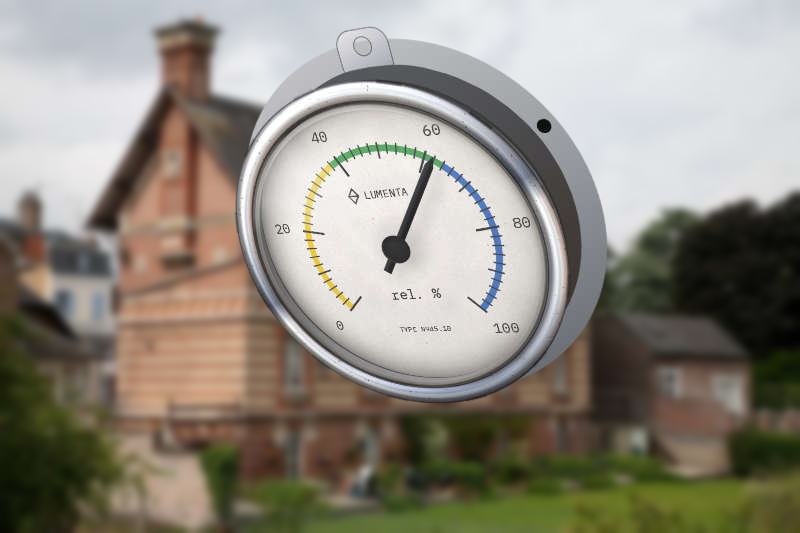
62 (%)
